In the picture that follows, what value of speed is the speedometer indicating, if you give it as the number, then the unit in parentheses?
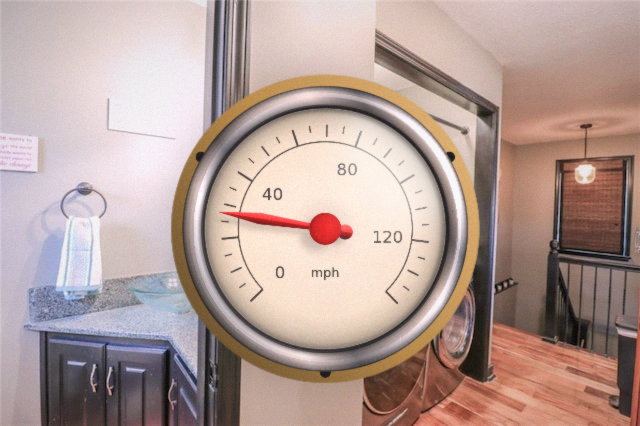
27.5 (mph)
